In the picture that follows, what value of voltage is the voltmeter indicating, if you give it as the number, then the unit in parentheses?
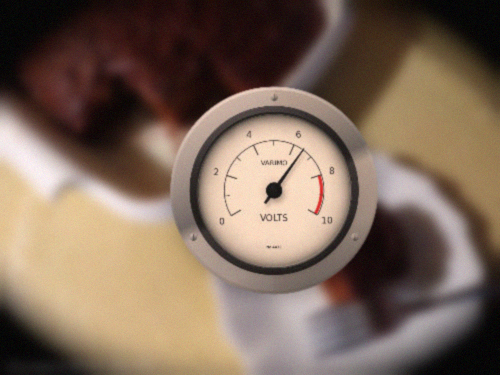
6.5 (V)
